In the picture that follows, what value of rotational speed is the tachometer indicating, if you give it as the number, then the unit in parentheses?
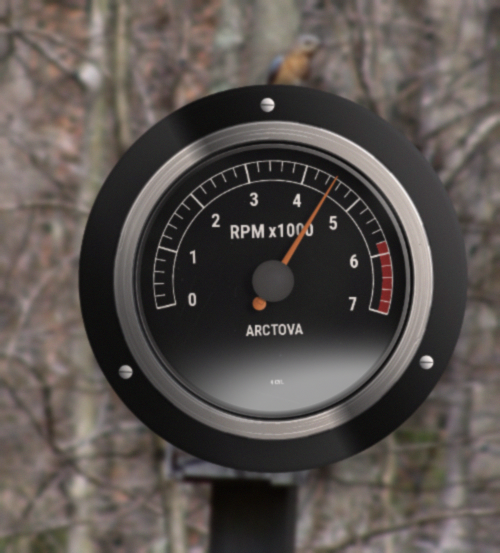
4500 (rpm)
